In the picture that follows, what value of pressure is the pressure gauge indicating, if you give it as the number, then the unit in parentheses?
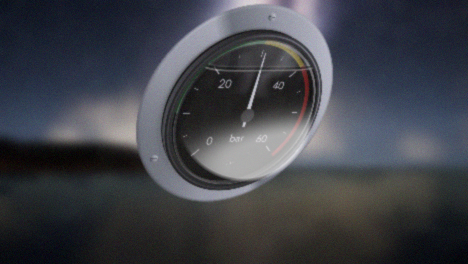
30 (bar)
